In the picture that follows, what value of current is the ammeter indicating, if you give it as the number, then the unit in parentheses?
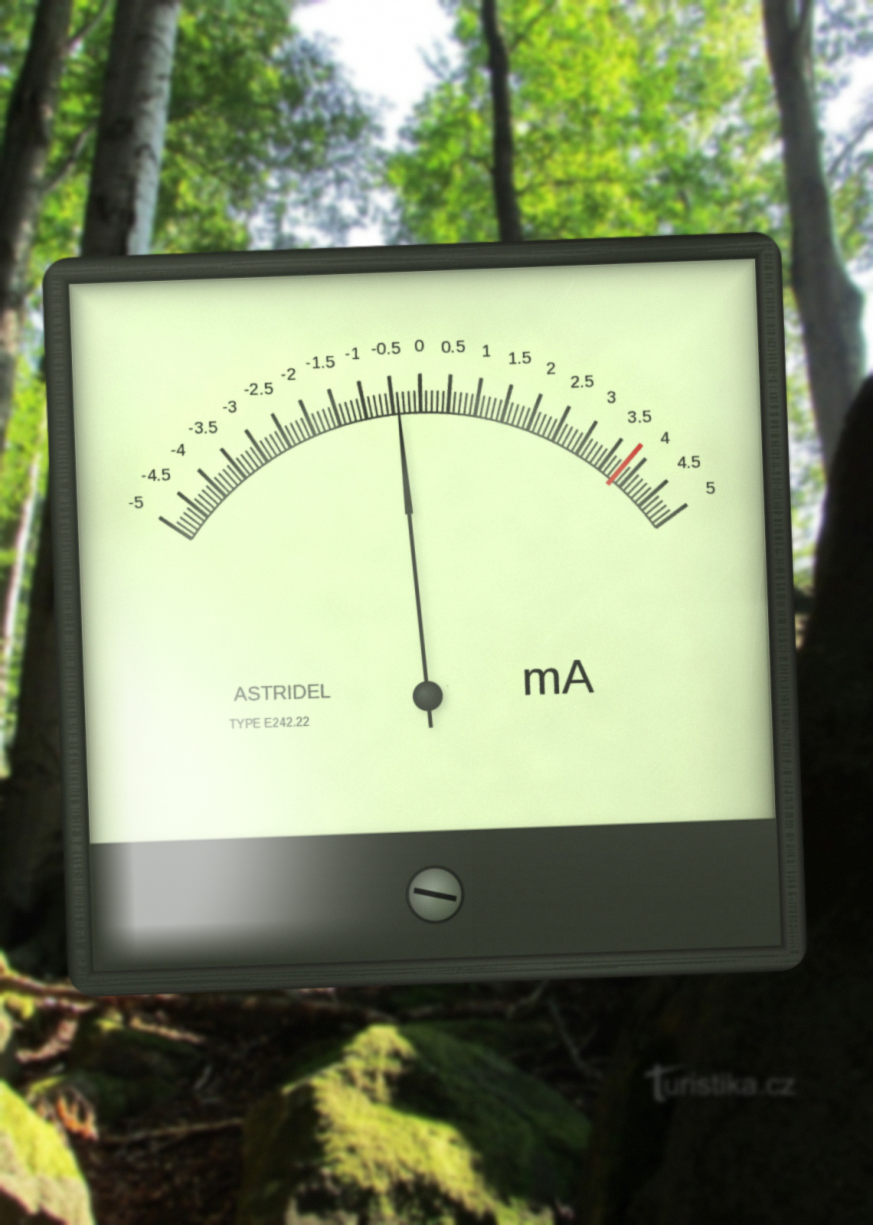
-0.4 (mA)
